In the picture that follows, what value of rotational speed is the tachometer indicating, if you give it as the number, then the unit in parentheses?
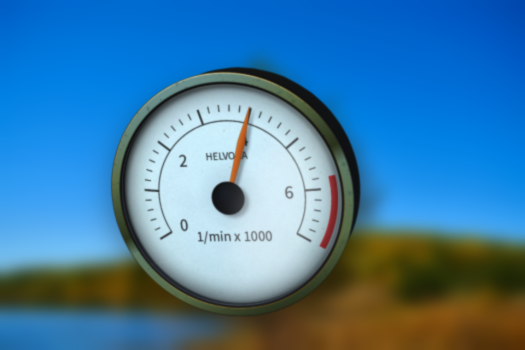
4000 (rpm)
